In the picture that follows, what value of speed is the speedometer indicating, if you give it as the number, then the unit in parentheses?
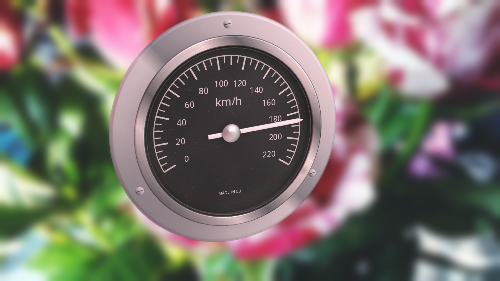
185 (km/h)
